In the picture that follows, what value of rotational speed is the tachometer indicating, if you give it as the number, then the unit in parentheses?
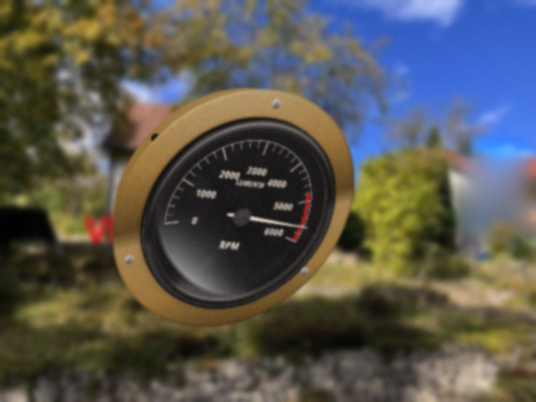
5600 (rpm)
